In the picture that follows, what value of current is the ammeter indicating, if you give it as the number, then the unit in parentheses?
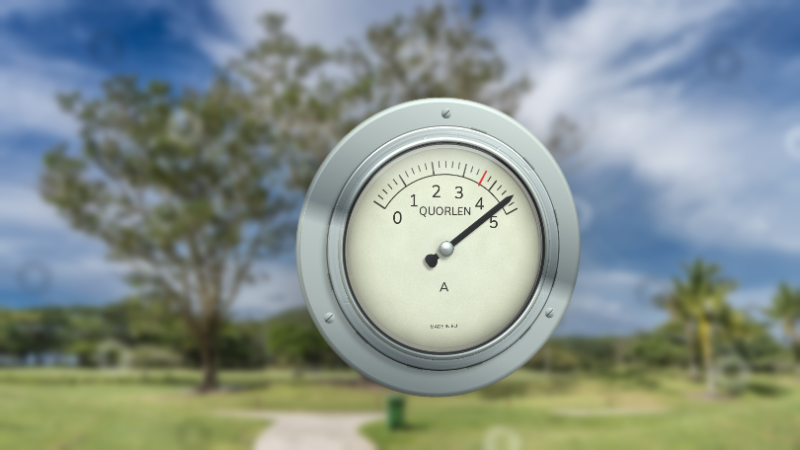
4.6 (A)
